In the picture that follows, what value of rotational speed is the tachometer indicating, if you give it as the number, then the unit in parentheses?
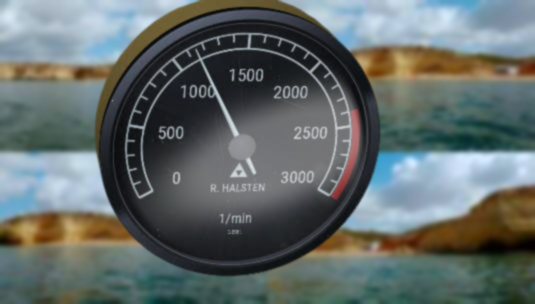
1150 (rpm)
